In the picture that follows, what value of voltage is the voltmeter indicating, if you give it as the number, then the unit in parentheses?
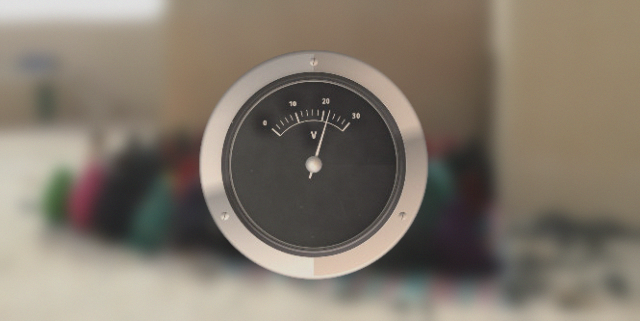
22 (V)
